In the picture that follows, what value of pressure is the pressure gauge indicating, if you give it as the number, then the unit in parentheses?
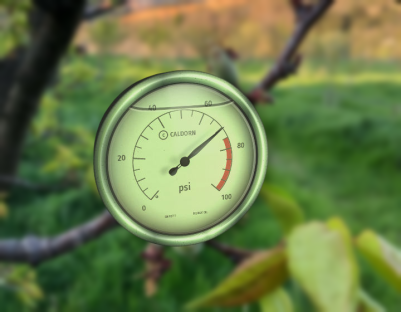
70 (psi)
